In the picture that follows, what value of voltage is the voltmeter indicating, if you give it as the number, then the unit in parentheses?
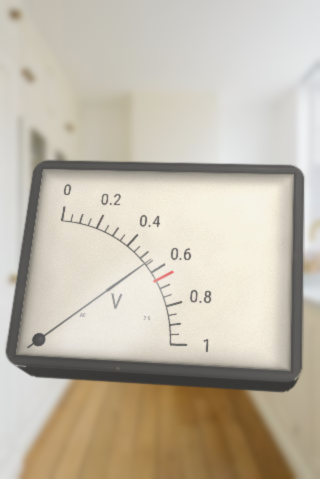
0.55 (V)
